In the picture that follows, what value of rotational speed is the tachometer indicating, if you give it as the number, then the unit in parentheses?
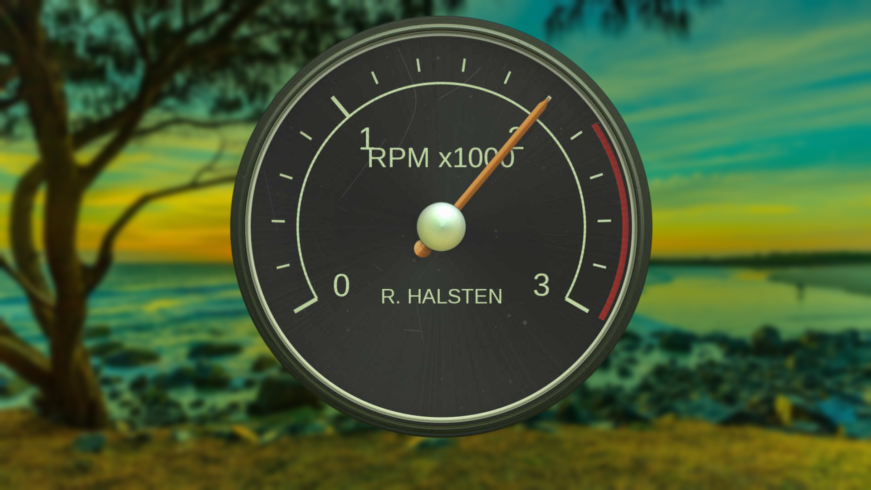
2000 (rpm)
